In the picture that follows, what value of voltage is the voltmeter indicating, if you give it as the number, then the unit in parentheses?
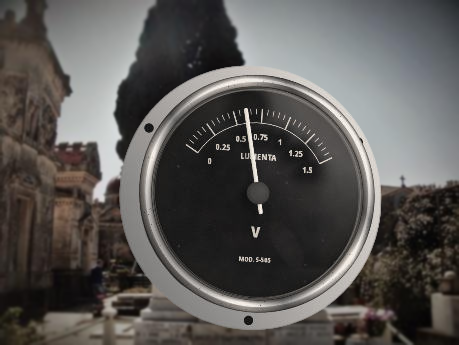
0.6 (V)
